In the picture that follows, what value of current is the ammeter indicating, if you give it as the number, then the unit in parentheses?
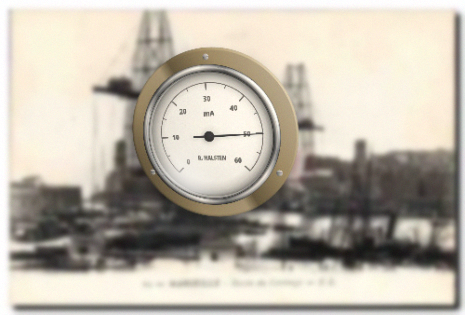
50 (mA)
